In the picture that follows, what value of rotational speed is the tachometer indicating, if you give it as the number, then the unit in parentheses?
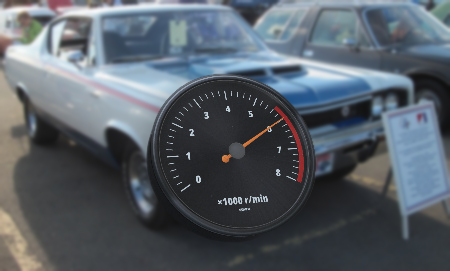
6000 (rpm)
